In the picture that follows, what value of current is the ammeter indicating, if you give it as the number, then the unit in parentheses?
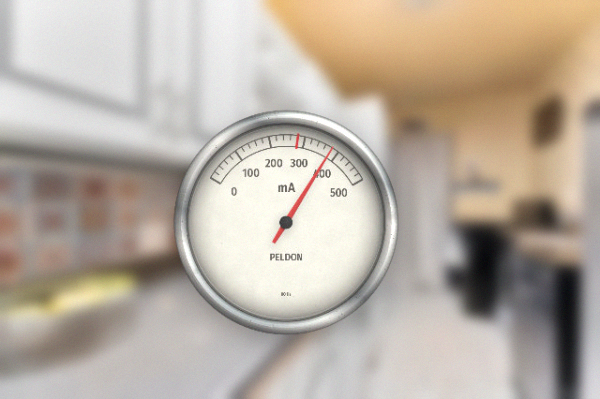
380 (mA)
